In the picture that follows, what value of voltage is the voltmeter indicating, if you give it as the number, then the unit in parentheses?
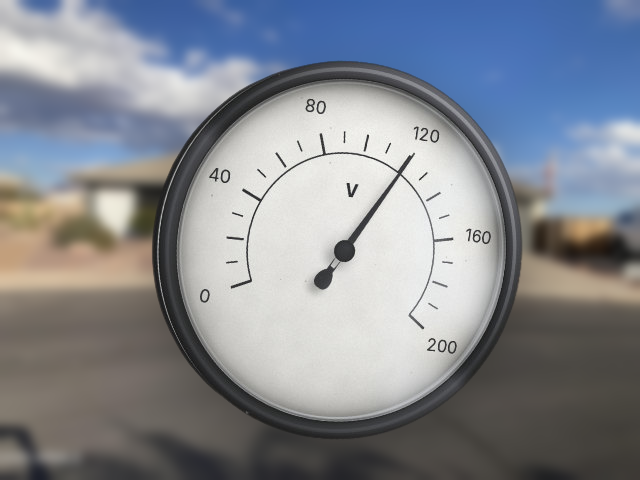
120 (V)
